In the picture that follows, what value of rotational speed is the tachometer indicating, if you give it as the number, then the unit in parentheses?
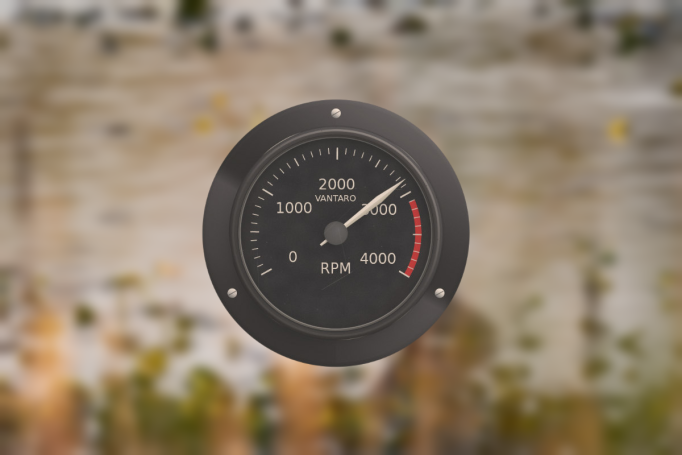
2850 (rpm)
